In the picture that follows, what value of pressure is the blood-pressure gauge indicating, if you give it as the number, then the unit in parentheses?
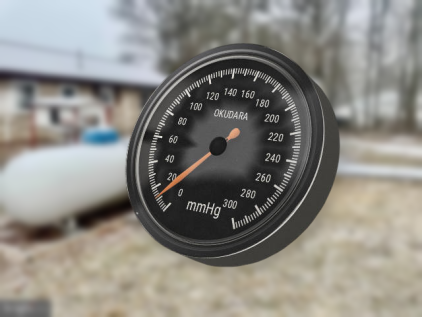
10 (mmHg)
